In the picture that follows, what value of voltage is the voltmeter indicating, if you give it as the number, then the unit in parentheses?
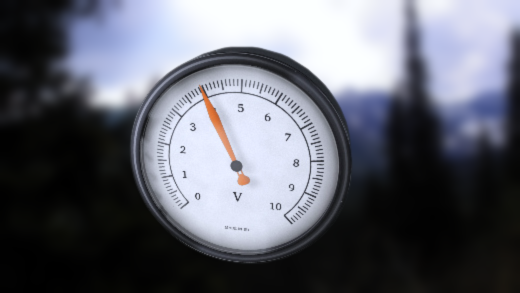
4 (V)
